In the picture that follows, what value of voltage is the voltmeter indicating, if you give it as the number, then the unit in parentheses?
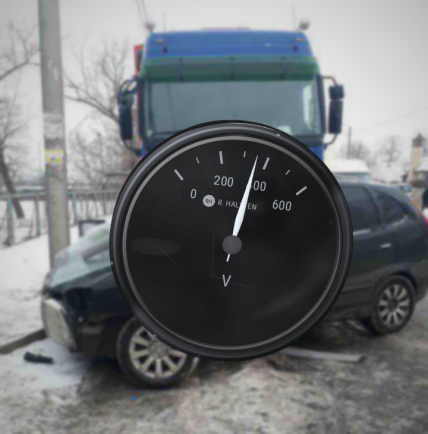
350 (V)
